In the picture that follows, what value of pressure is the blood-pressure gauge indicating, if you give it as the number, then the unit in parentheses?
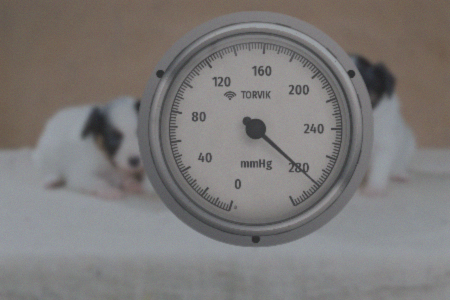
280 (mmHg)
